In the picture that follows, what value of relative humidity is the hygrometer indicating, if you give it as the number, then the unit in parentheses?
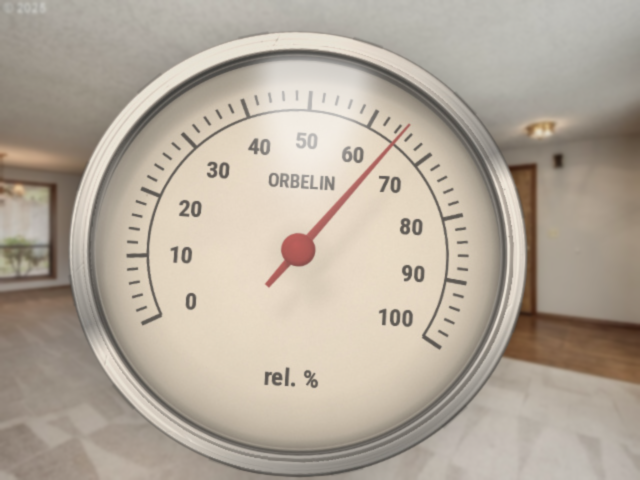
65 (%)
